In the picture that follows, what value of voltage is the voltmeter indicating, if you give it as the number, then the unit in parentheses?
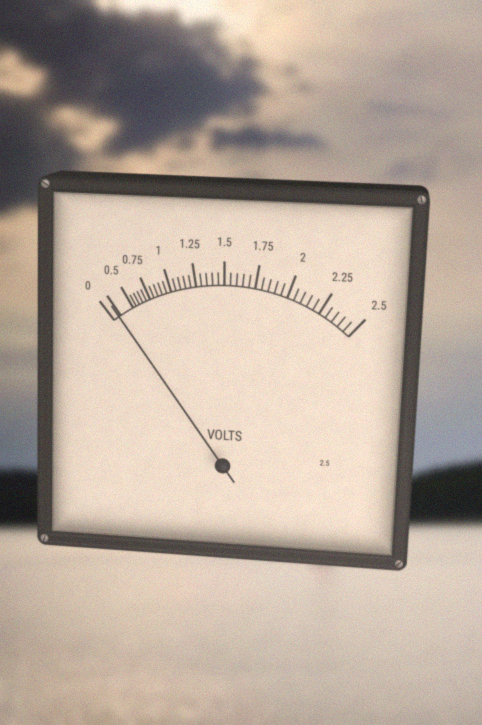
0.25 (V)
